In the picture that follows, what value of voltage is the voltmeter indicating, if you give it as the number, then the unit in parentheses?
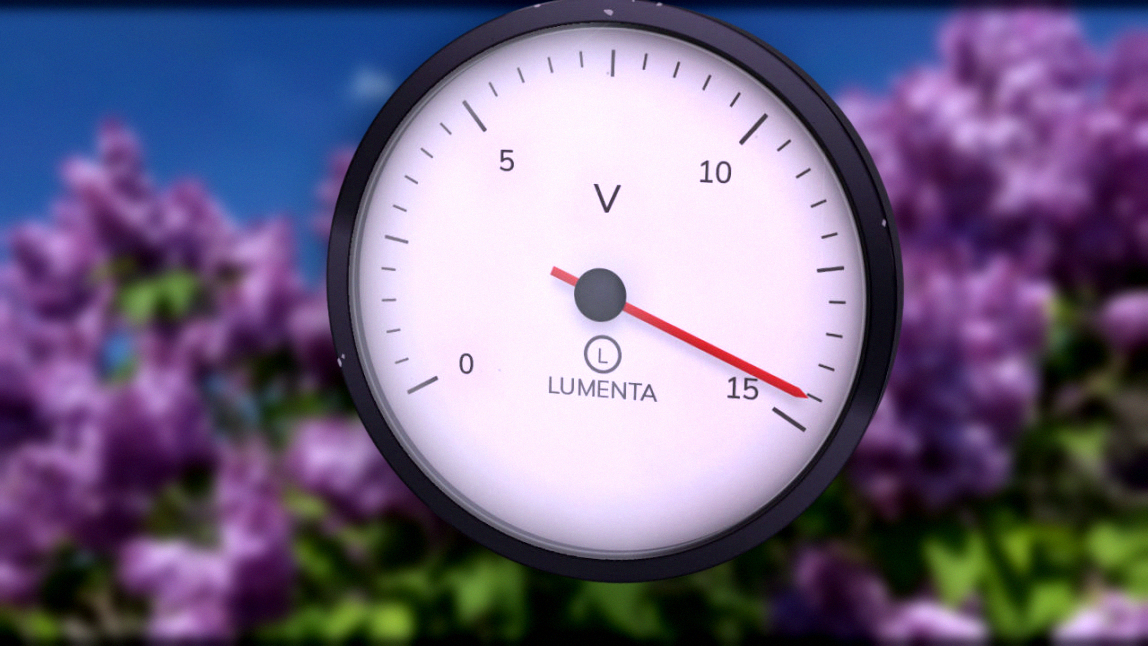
14.5 (V)
